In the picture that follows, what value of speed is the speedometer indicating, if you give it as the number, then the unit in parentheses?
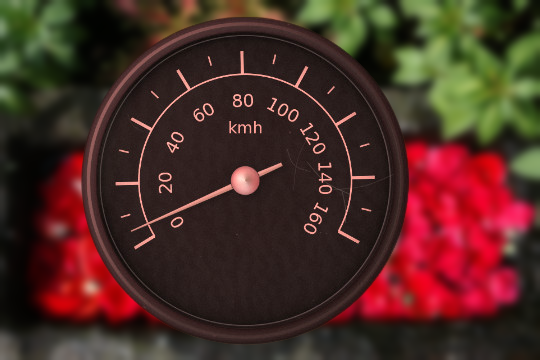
5 (km/h)
